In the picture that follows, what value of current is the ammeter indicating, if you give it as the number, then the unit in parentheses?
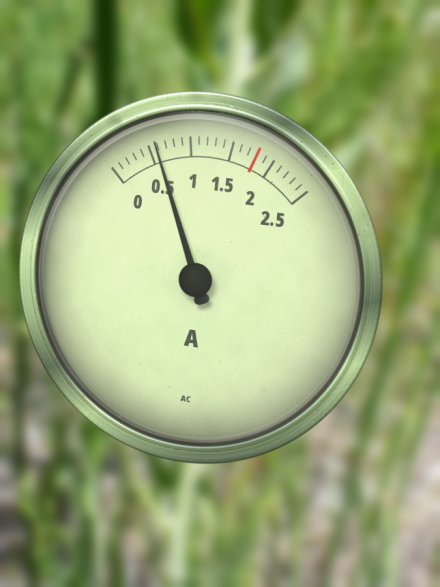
0.6 (A)
